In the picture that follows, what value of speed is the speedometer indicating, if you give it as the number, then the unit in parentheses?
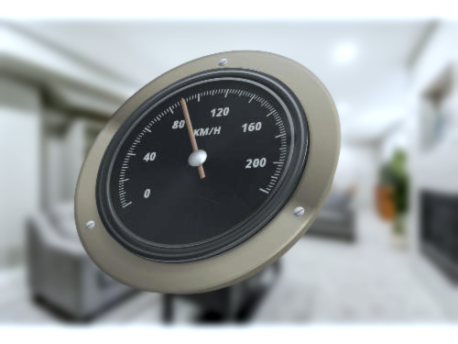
90 (km/h)
